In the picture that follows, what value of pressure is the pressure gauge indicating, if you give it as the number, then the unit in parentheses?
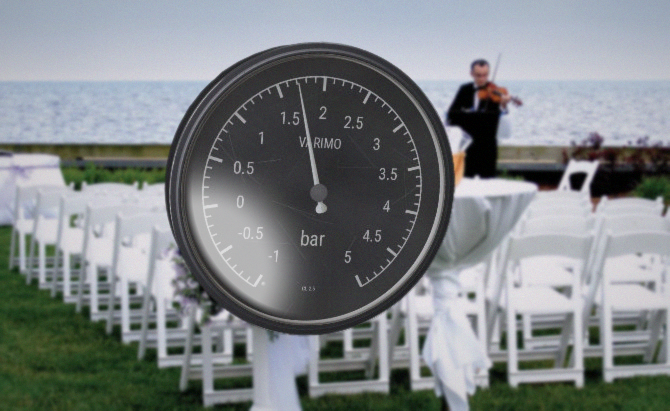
1.7 (bar)
